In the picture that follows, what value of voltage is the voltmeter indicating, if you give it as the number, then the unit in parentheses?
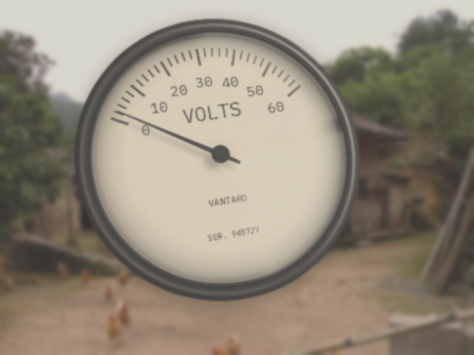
2 (V)
